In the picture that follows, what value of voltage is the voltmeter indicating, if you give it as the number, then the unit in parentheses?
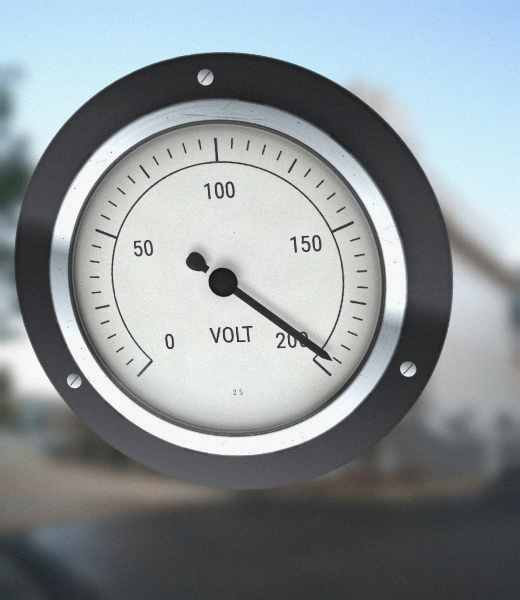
195 (V)
